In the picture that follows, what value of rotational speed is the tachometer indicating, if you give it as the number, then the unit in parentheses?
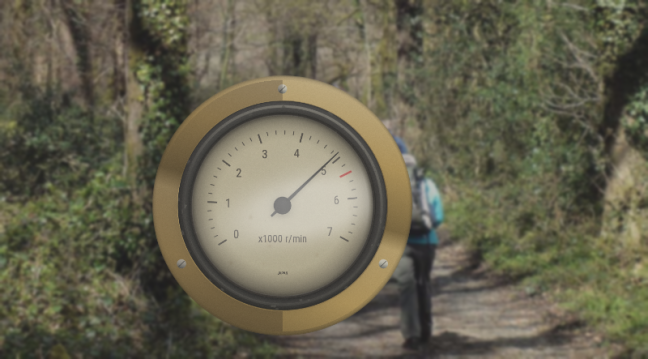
4900 (rpm)
